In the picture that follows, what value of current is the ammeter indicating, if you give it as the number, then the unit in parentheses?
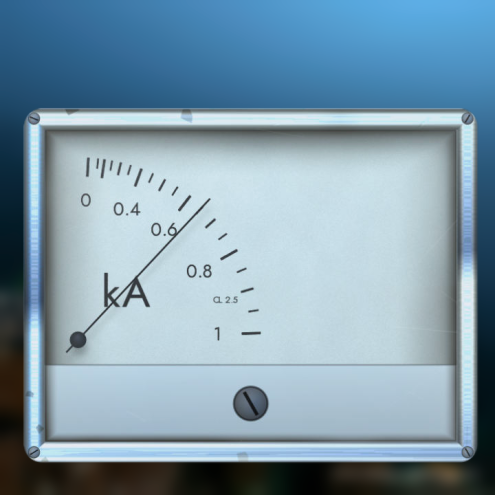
0.65 (kA)
